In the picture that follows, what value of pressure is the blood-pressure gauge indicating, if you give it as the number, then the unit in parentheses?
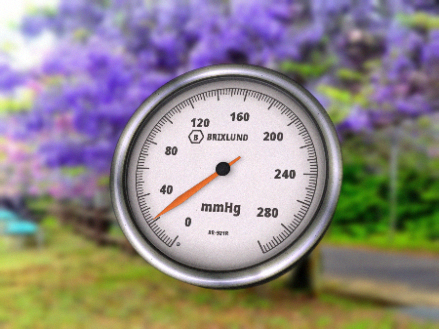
20 (mmHg)
